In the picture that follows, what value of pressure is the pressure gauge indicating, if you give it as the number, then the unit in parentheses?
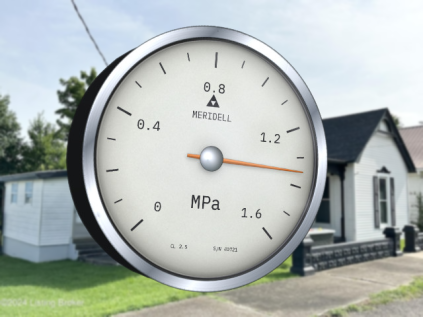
1.35 (MPa)
